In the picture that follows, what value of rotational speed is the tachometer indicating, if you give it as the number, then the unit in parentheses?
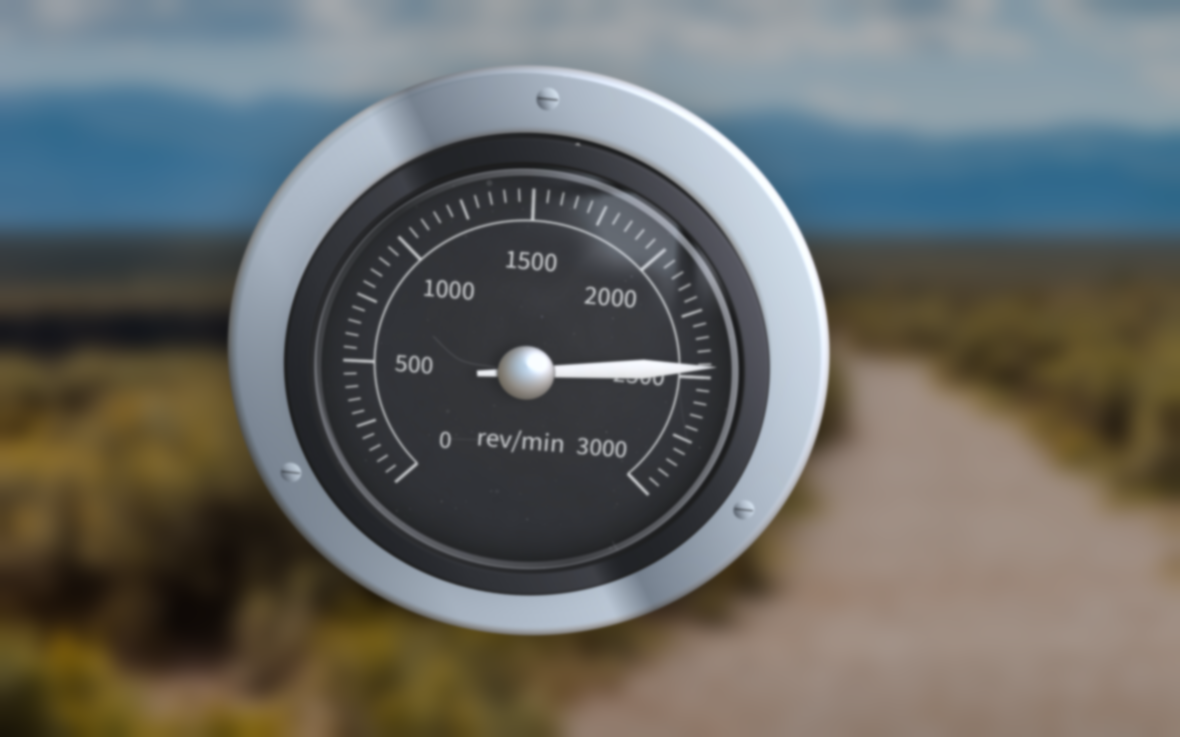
2450 (rpm)
